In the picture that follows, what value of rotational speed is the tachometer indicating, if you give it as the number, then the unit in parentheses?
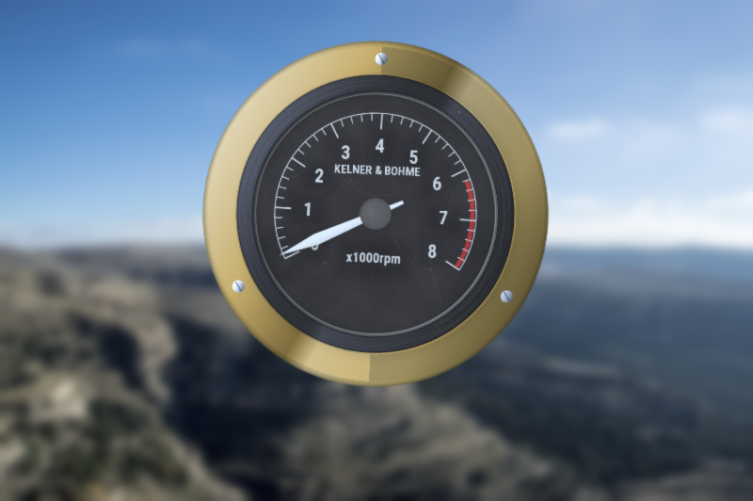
100 (rpm)
